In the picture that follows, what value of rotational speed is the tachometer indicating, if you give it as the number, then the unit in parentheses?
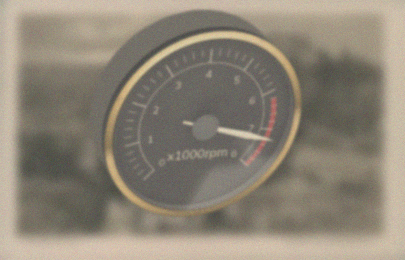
7200 (rpm)
